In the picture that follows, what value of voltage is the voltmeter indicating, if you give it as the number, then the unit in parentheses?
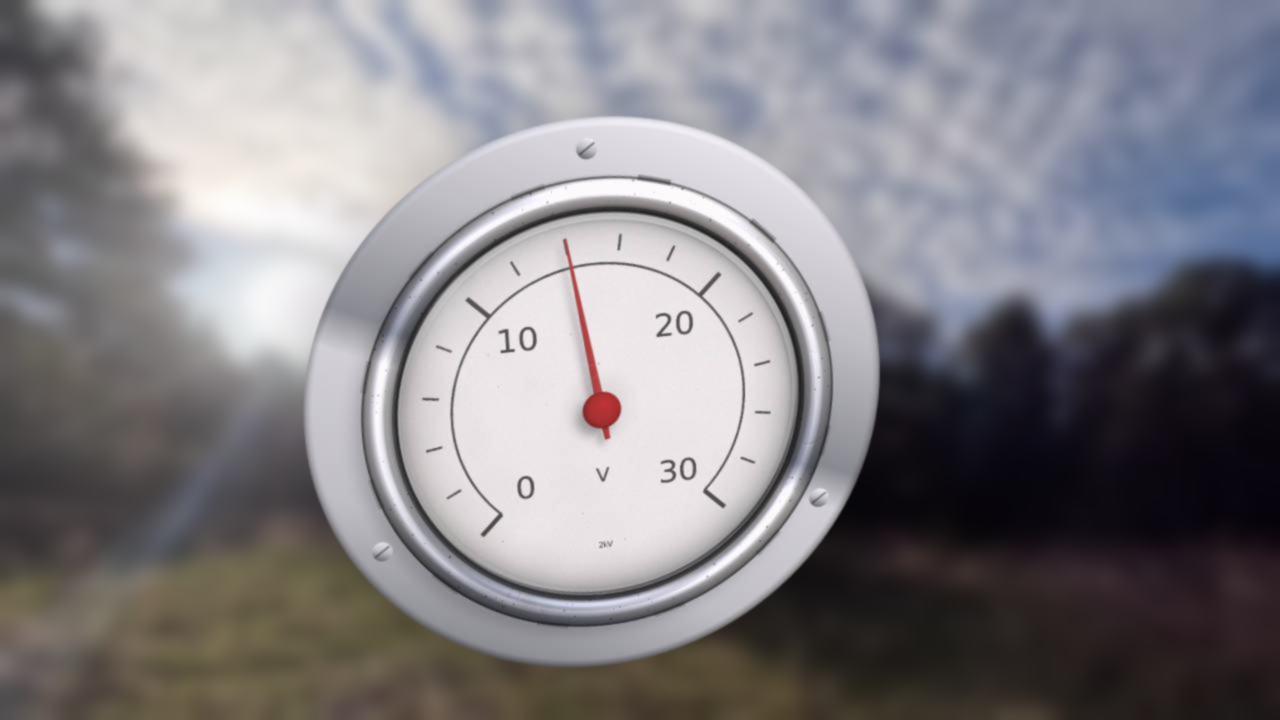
14 (V)
